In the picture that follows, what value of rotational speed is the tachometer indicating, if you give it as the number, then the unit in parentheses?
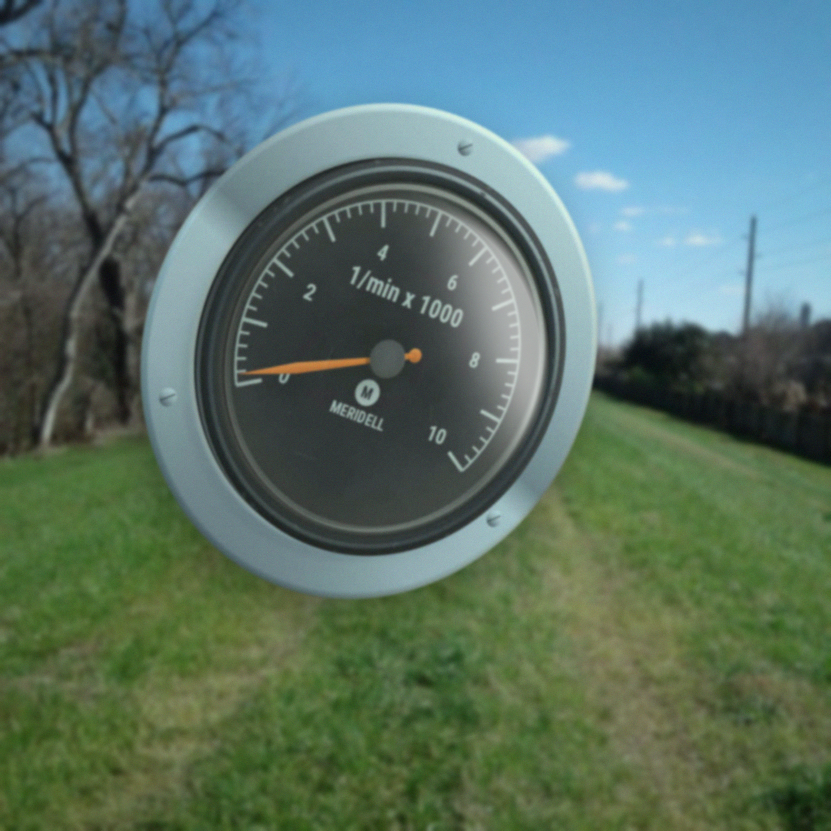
200 (rpm)
